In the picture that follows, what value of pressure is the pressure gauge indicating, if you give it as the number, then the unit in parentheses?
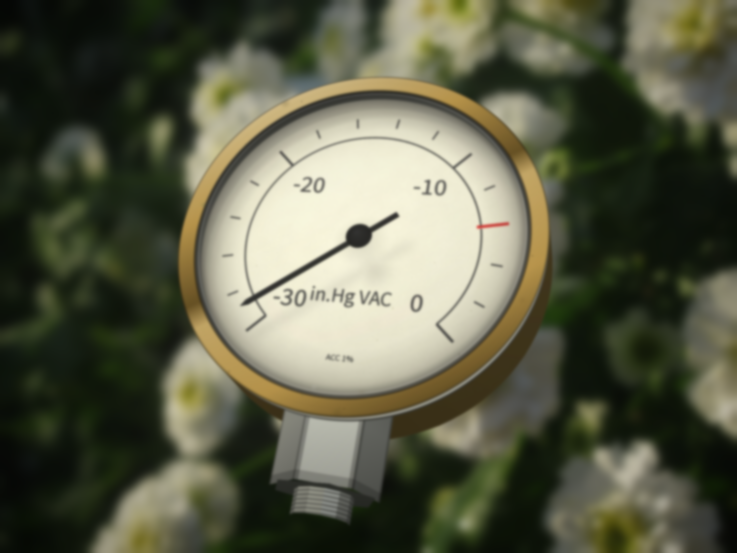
-29 (inHg)
